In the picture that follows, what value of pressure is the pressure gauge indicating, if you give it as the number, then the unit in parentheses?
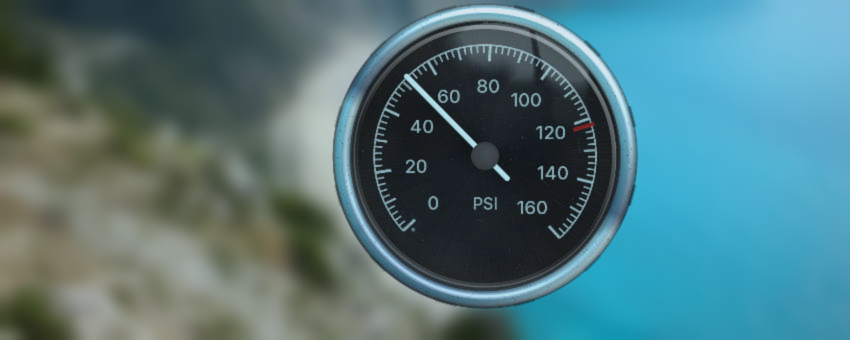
52 (psi)
